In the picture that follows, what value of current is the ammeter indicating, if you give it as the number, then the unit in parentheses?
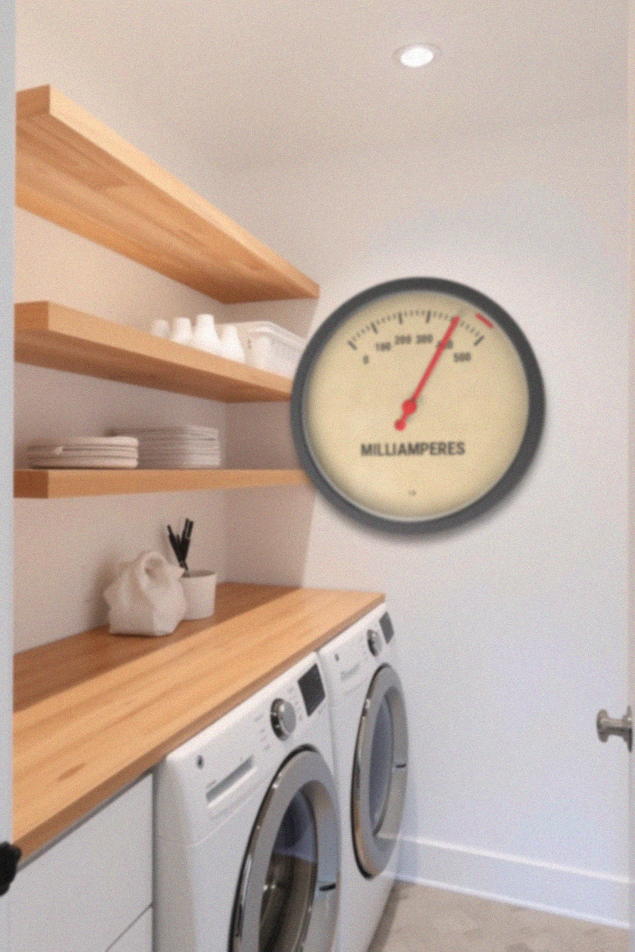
400 (mA)
